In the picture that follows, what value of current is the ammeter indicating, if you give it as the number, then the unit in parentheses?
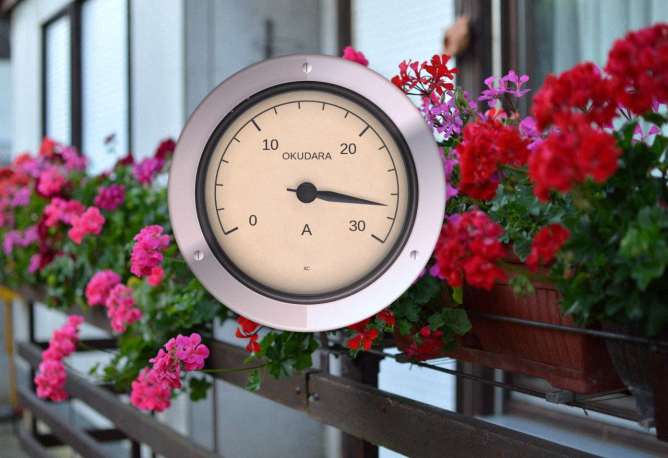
27 (A)
